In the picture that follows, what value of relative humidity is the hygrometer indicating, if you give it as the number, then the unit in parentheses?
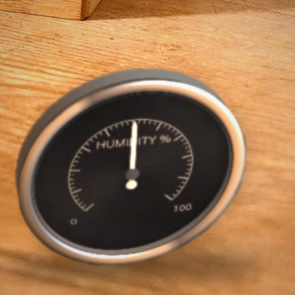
50 (%)
